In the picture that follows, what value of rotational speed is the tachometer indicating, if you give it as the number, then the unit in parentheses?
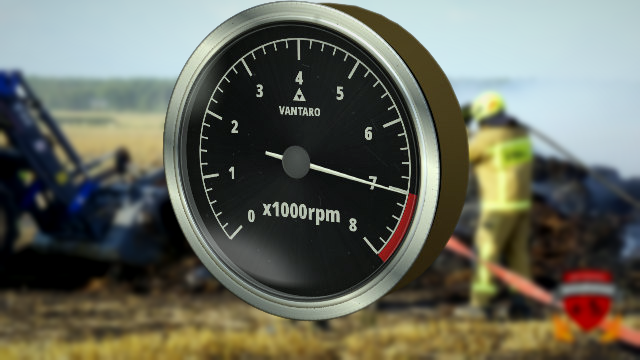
7000 (rpm)
